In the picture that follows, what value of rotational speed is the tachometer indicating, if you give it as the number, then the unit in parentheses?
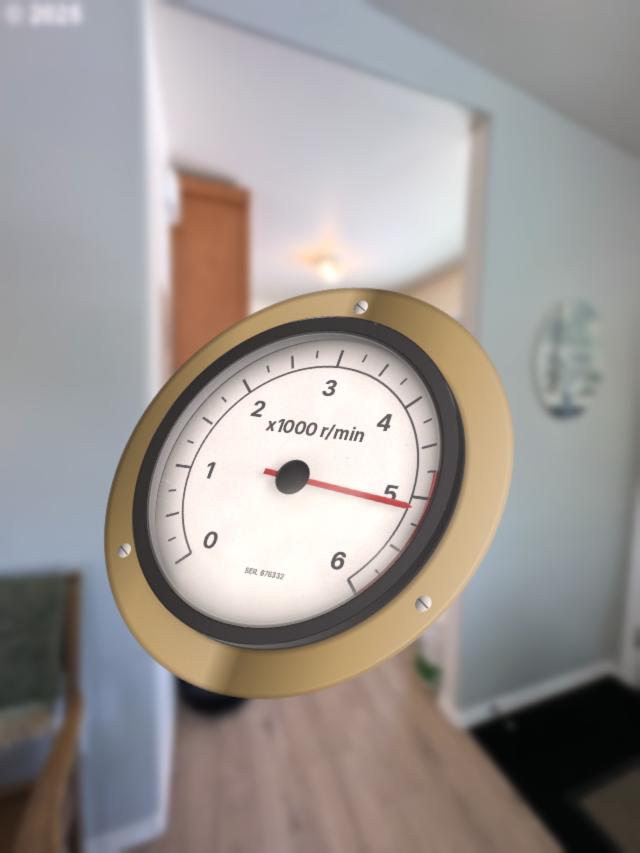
5125 (rpm)
